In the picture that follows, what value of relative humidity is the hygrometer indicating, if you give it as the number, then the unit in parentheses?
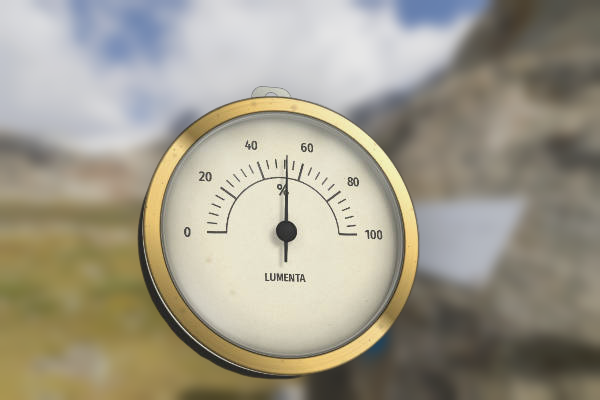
52 (%)
